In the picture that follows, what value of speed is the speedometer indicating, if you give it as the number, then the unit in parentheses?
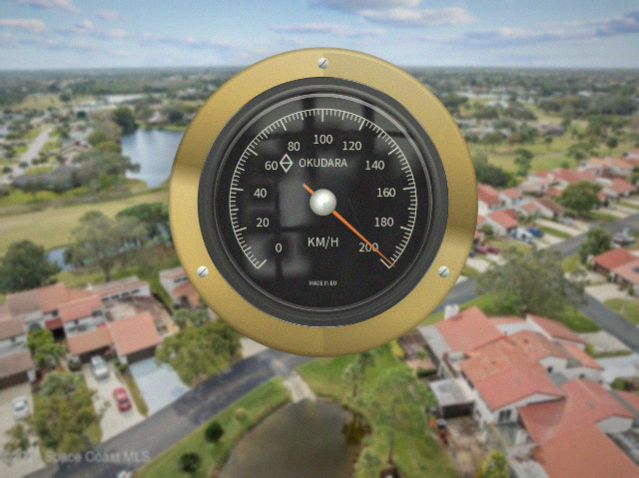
198 (km/h)
